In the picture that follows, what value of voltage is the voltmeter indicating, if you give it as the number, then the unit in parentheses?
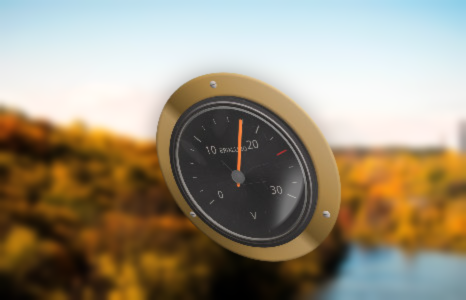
18 (V)
